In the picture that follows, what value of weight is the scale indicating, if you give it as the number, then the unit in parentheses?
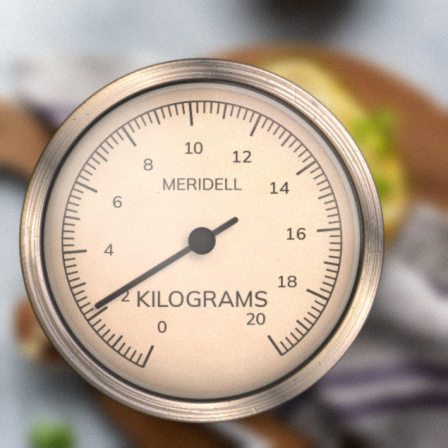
2.2 (kg)
